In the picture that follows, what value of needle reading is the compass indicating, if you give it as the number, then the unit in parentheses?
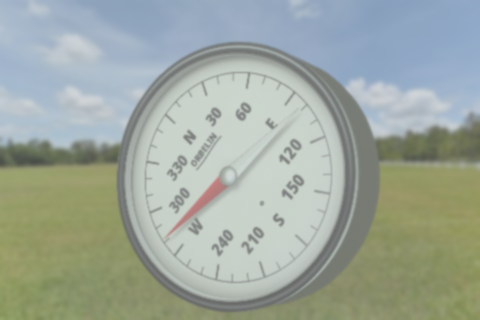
280 (°)
